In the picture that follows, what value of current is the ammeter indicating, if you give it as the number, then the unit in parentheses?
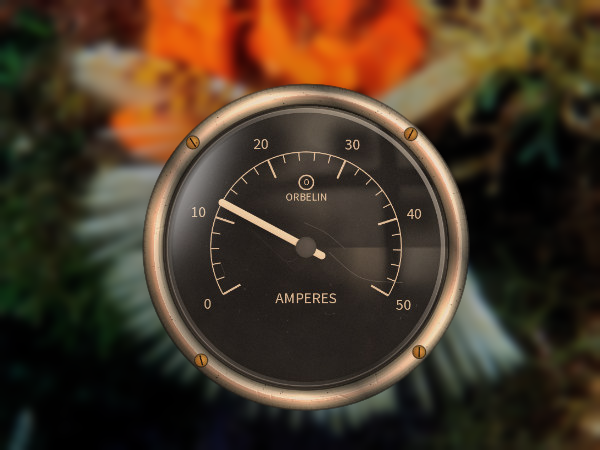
12 (A)
